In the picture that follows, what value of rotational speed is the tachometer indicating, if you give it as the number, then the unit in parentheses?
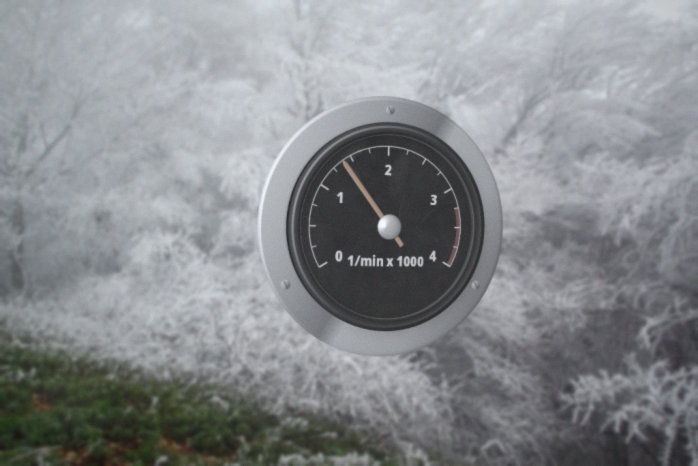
1375 (rpm)
